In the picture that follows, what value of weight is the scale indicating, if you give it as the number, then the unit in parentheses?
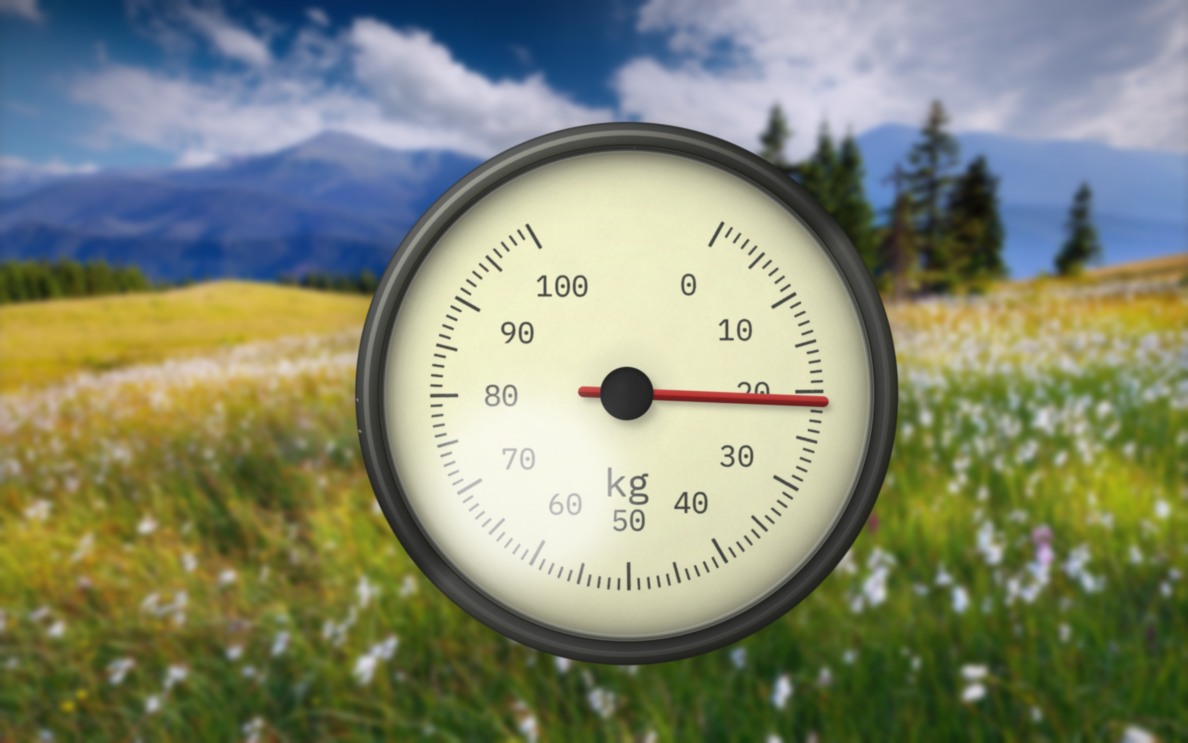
21 (kg)
